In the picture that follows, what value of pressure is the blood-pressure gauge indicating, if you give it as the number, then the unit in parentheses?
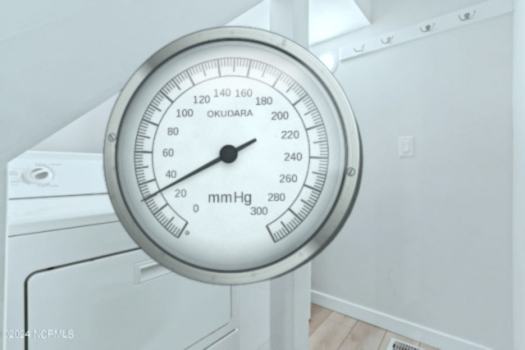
30 (mmHg)
